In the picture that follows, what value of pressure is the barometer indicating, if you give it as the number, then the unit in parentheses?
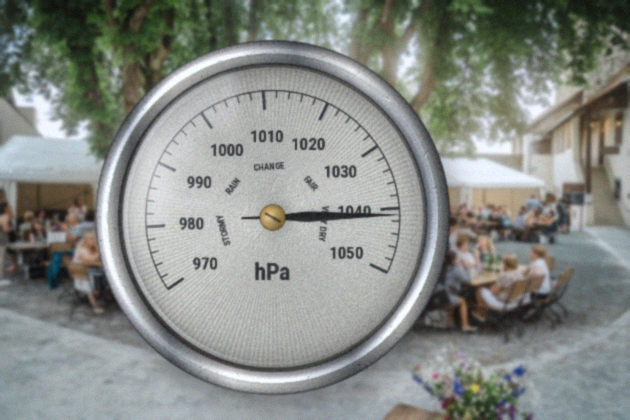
1041 (hPa)
